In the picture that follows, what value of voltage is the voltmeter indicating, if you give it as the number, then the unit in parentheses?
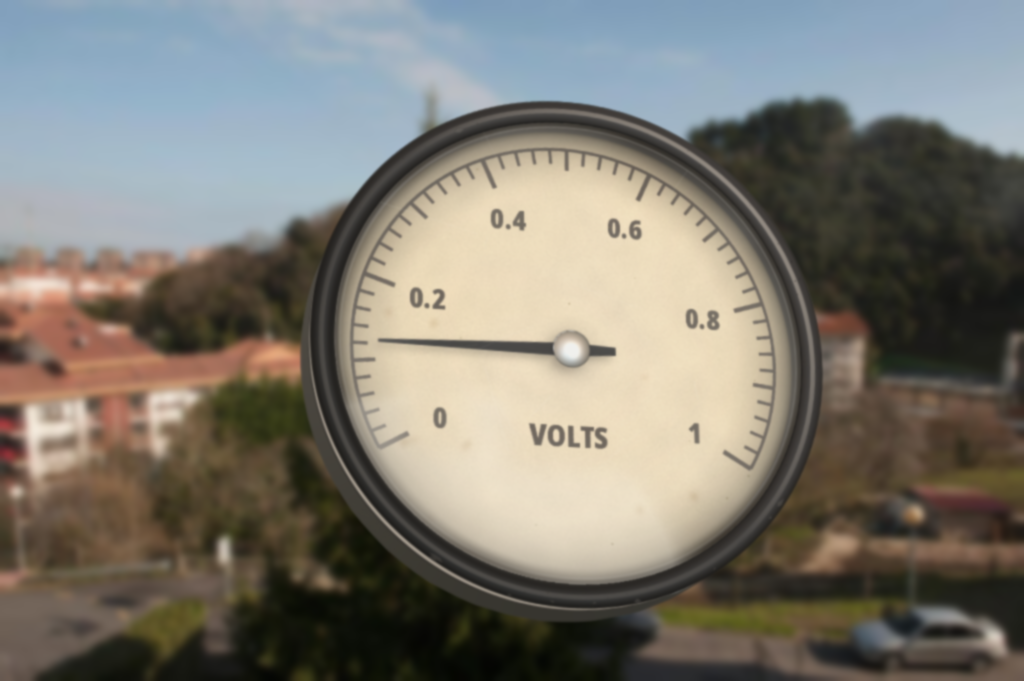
0.12 (V)
